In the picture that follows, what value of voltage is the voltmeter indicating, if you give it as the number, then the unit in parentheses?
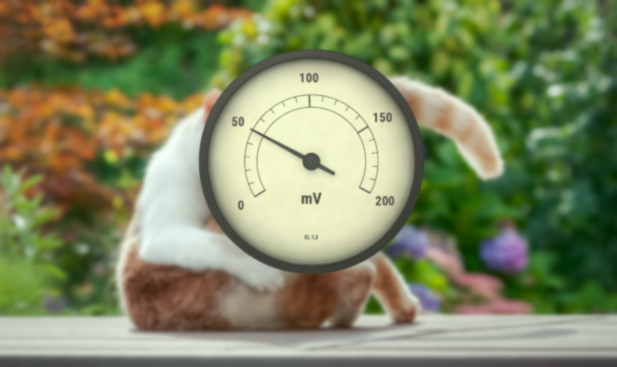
50 (mV)
